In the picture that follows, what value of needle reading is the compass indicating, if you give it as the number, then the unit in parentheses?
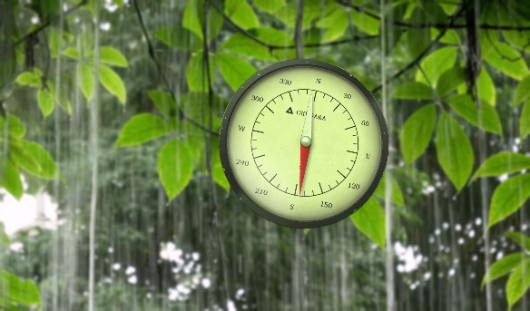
175 (°)
